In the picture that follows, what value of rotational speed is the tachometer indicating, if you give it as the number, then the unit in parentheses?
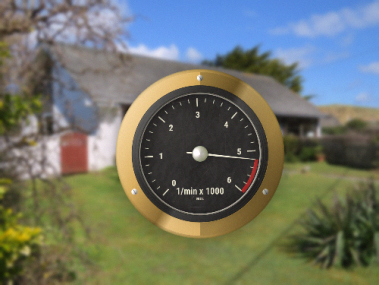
5200 (rpm)
